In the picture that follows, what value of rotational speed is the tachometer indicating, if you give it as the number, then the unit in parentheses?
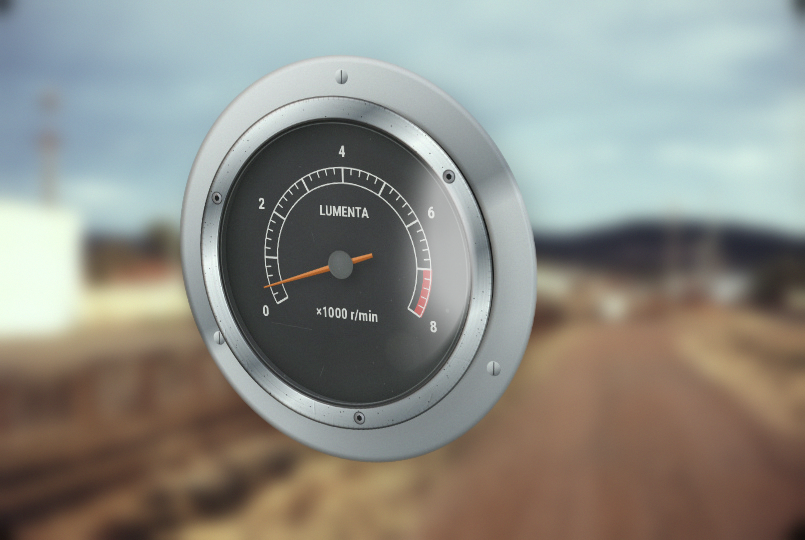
400 (rpm)
